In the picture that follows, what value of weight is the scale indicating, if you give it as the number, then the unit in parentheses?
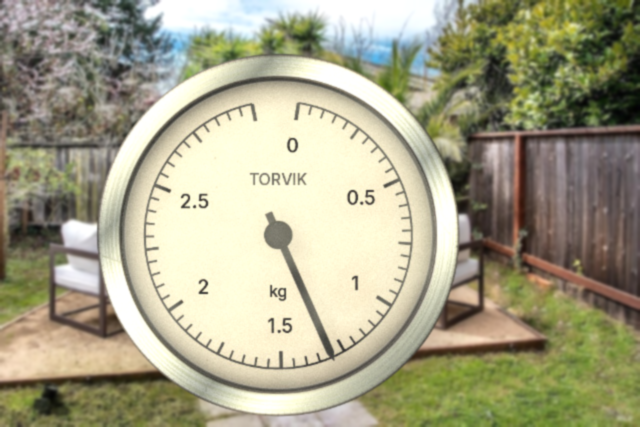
1.3 (kg)
